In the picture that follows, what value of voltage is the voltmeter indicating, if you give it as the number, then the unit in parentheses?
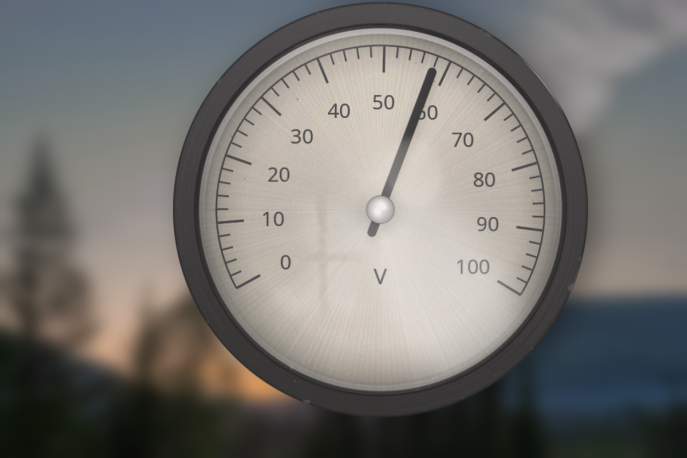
58 (V)
